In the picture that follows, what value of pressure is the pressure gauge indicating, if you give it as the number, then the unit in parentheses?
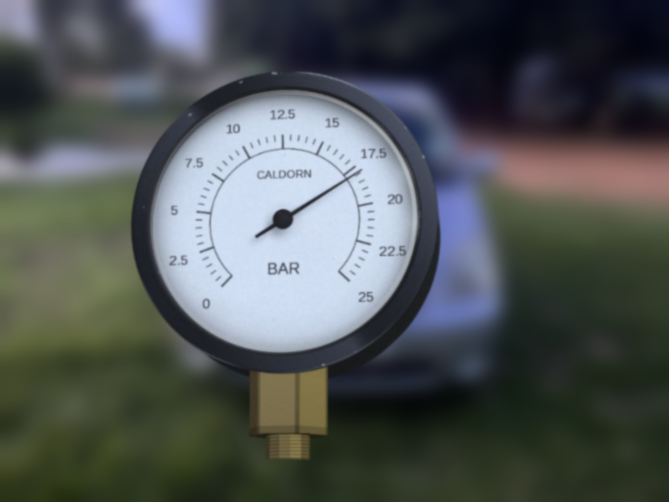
18 (bar)
